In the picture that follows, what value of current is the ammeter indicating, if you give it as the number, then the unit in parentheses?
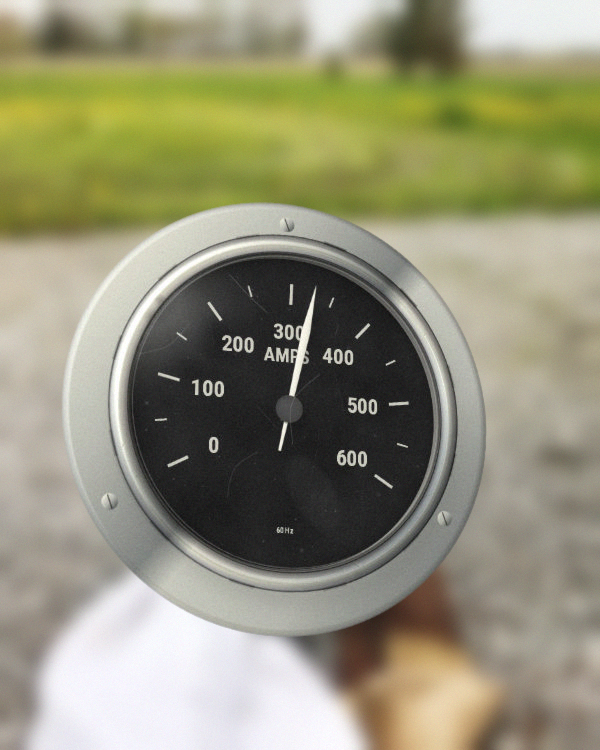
325 (A)
